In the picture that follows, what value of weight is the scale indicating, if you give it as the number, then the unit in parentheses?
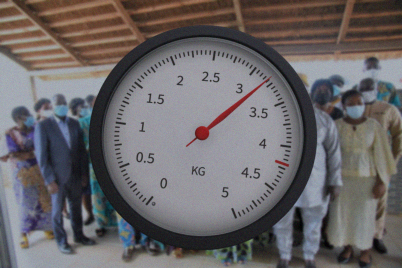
3.2 (kg)
